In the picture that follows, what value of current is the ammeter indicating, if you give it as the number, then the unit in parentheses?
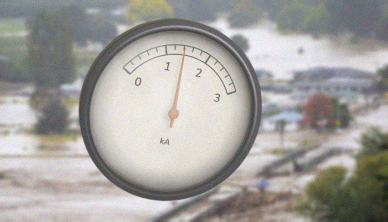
1.4 (kA)
